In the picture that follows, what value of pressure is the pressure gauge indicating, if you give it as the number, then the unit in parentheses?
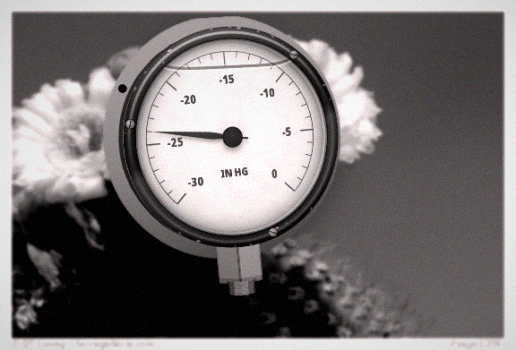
-24 (inHg)
